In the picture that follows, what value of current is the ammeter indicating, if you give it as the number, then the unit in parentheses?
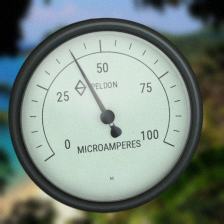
40 (µA)
